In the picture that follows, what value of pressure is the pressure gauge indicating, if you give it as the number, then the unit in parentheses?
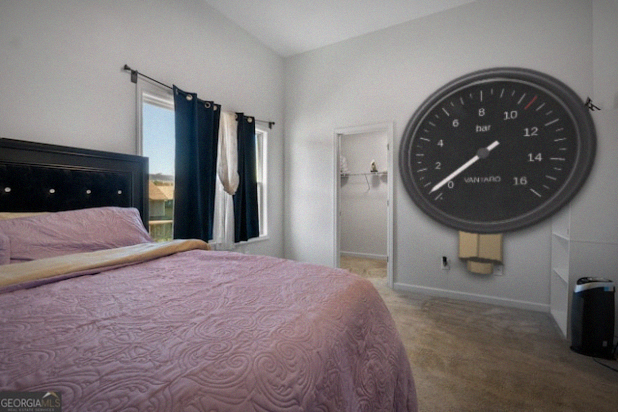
0.5 (bar)
